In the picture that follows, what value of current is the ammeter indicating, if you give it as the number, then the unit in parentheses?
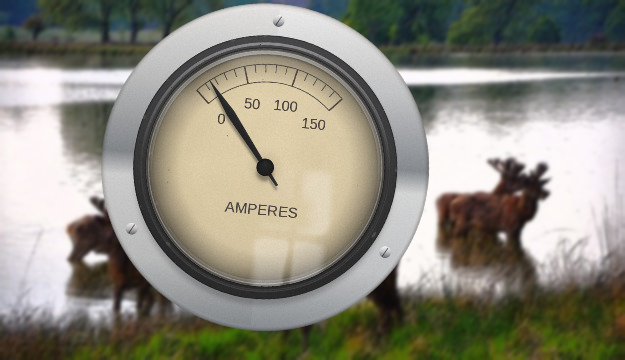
15 (A)
